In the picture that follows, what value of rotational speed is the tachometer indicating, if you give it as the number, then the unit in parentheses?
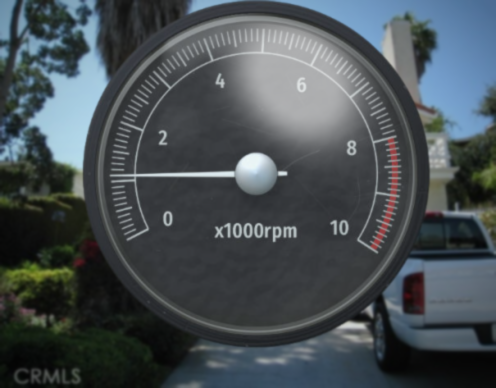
1100 (rpm)
